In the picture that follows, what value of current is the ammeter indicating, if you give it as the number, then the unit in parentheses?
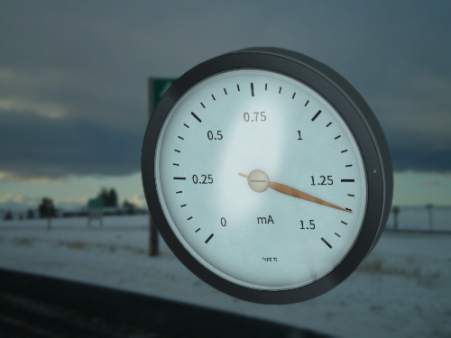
1.35 (mA)
